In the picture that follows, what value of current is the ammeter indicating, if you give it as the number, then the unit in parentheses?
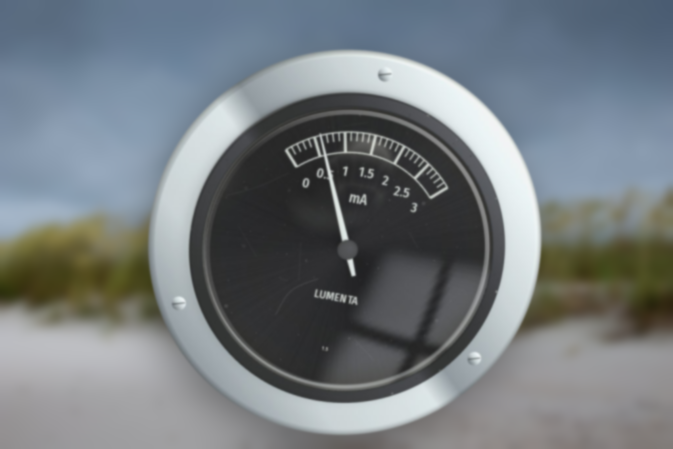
0.6 (mA)
